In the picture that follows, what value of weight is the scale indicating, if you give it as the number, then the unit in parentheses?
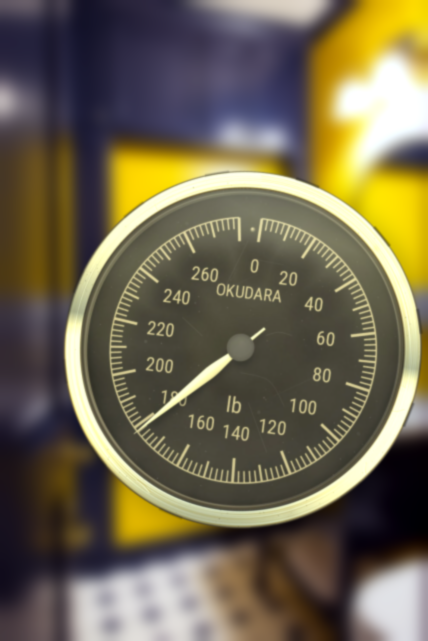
178 (lb)
